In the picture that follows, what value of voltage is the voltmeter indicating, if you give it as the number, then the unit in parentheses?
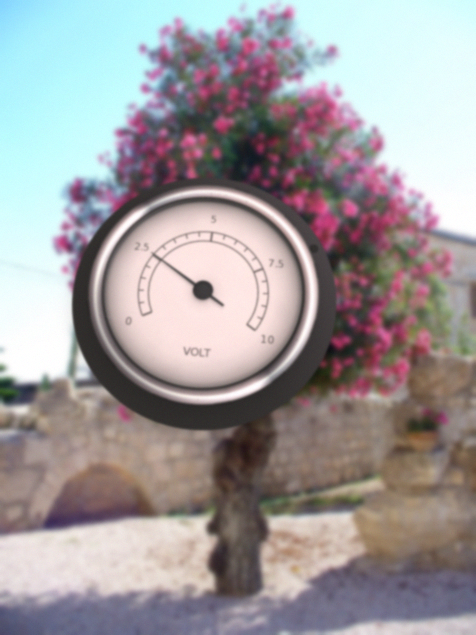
2.5 (V)
